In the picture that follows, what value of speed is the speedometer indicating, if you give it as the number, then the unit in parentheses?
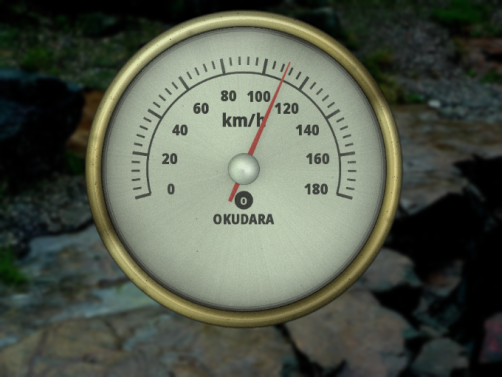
110 (km/h)
